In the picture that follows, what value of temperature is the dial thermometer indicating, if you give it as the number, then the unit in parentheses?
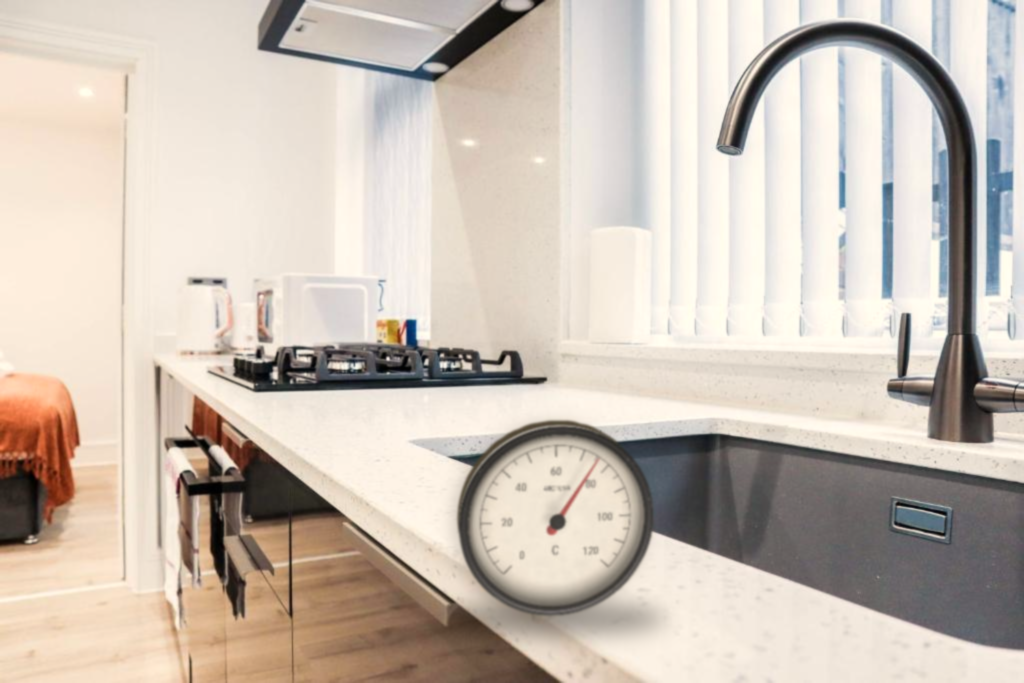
75 (°C)
